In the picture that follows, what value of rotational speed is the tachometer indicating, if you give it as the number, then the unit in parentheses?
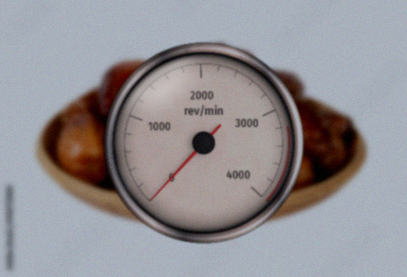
0 (rpm)
